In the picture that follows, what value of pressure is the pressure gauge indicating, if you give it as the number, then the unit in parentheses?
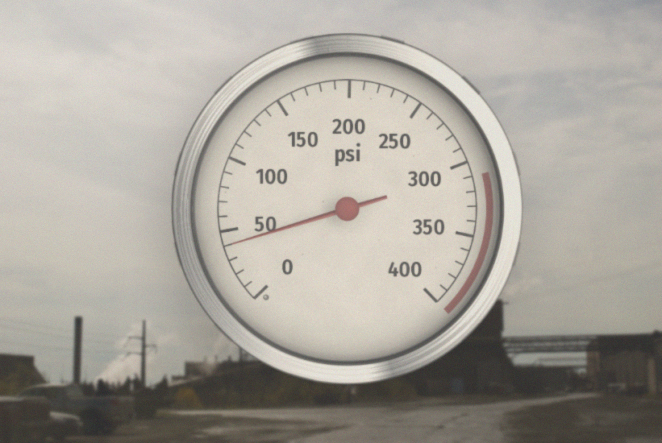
40 (psi)
